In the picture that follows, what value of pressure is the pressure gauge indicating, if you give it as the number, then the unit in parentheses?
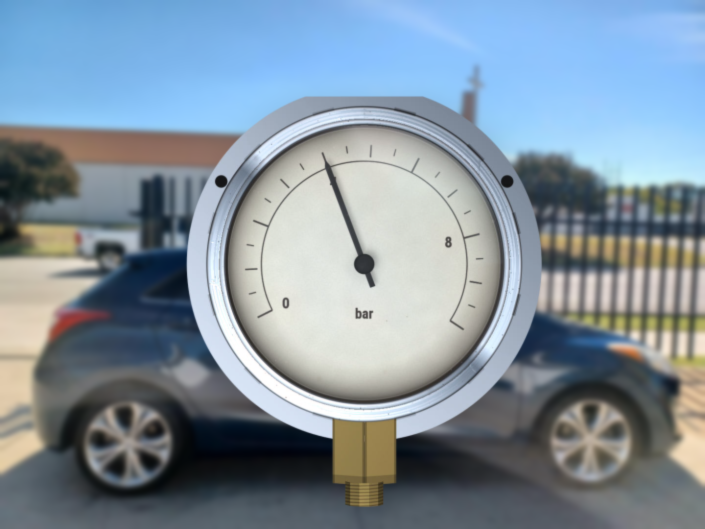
4 (bar)
